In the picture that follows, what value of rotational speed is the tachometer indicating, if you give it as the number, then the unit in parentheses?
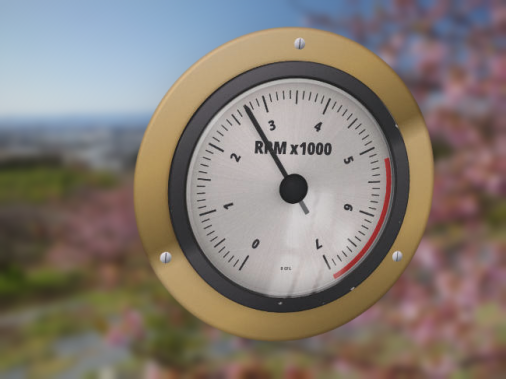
2700 (rpm)
